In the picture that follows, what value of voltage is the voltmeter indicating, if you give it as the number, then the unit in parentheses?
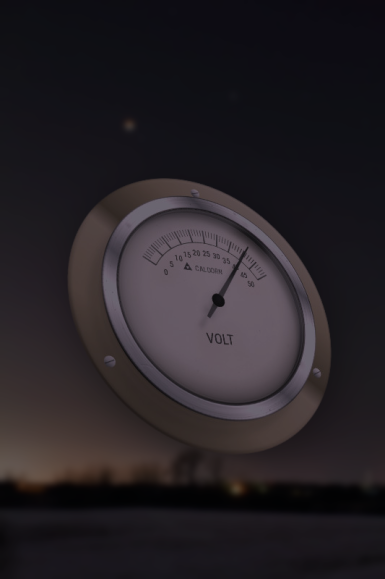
40 (V)
